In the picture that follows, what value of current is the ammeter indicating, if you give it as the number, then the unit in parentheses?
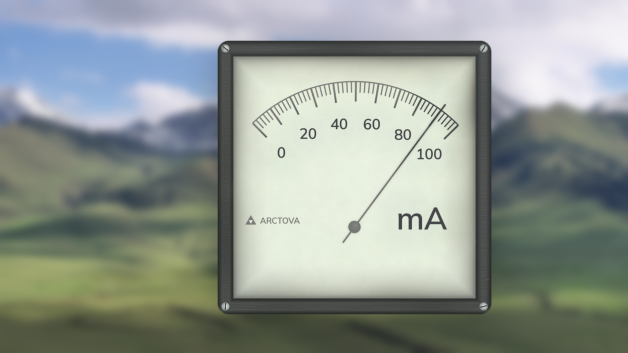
90 (mA)
